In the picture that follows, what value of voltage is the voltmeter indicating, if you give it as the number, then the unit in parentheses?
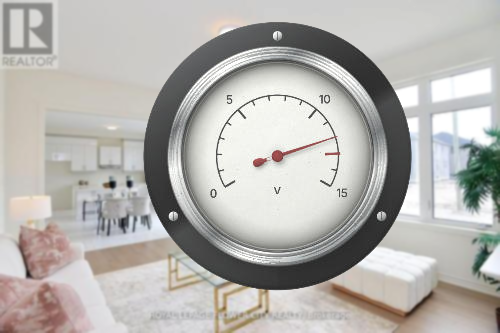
12 (V)
